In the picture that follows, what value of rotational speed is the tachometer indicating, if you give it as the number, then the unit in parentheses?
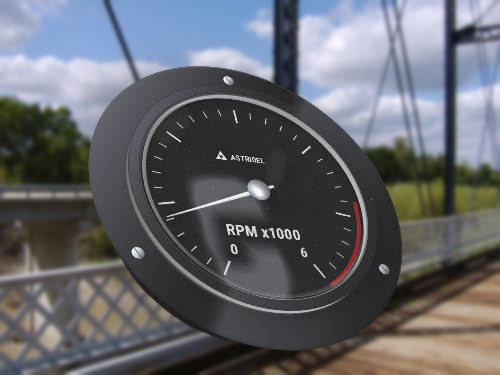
800 (rpm)
